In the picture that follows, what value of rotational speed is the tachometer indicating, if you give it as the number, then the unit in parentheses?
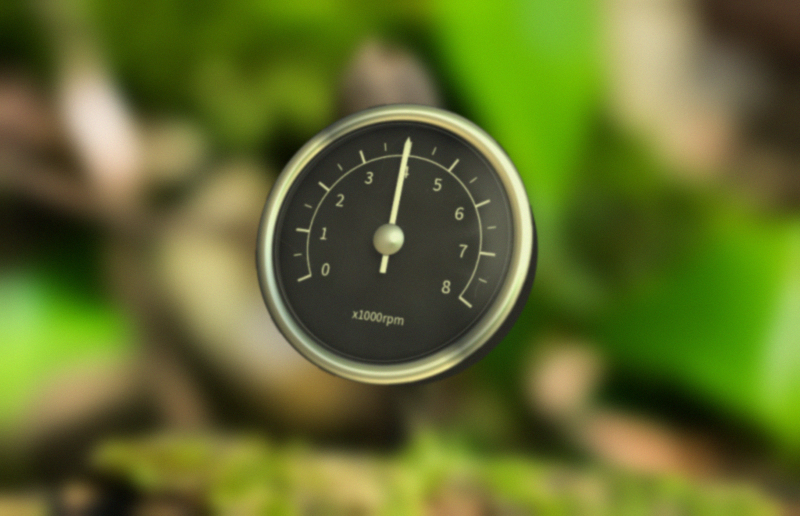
4000 (rpm)
